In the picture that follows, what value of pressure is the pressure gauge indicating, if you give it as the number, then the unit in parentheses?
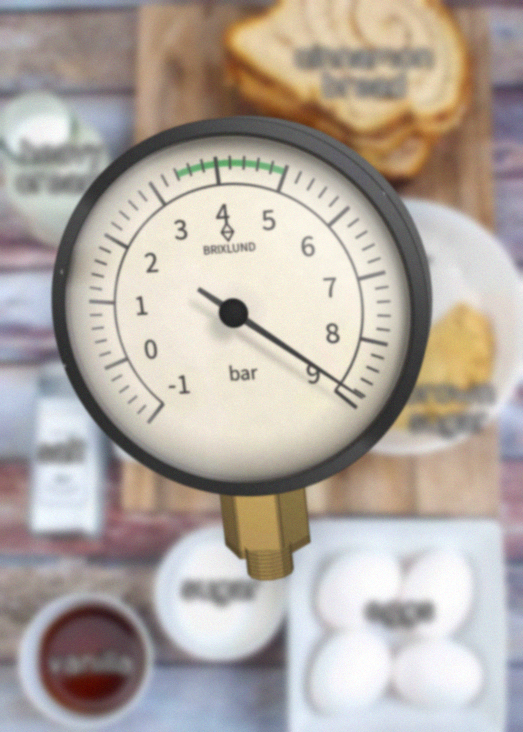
8.8 (bar)
